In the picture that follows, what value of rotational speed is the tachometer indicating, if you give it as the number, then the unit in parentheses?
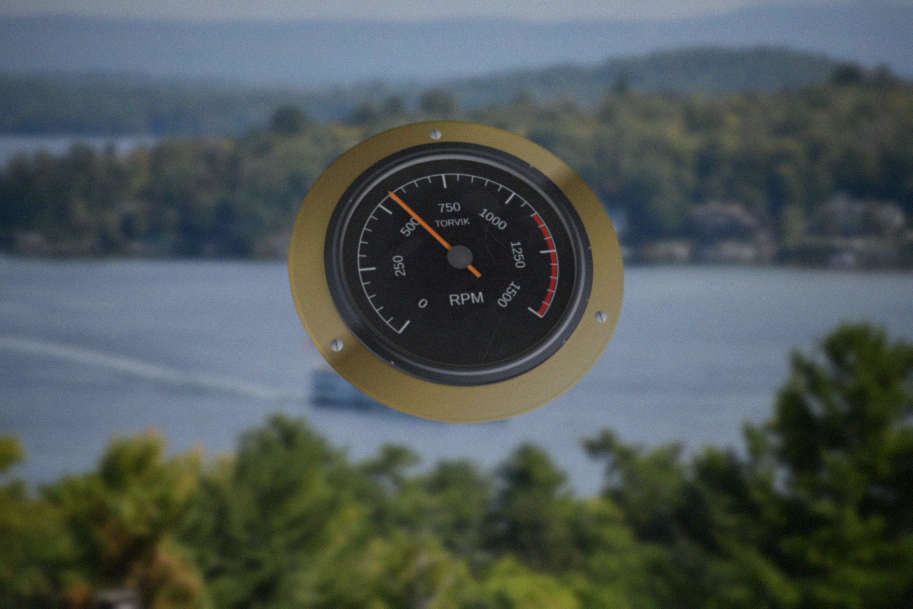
550 (rpm)
